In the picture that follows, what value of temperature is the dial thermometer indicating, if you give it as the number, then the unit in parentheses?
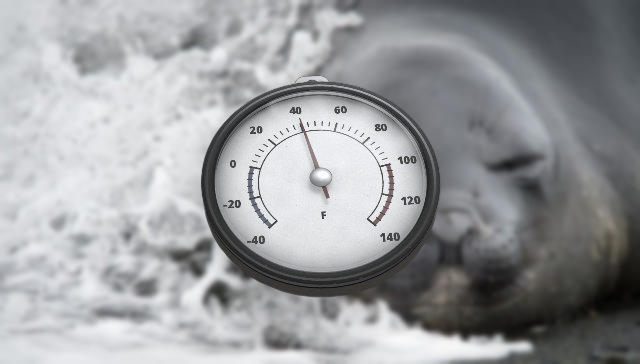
40 (°F)
